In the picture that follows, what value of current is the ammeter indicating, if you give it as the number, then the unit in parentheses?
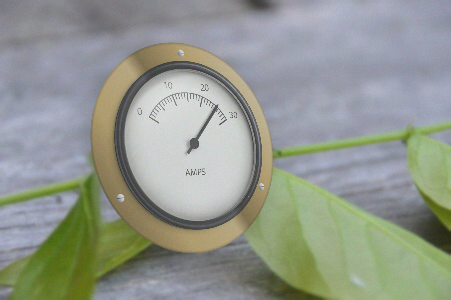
25 (A)
